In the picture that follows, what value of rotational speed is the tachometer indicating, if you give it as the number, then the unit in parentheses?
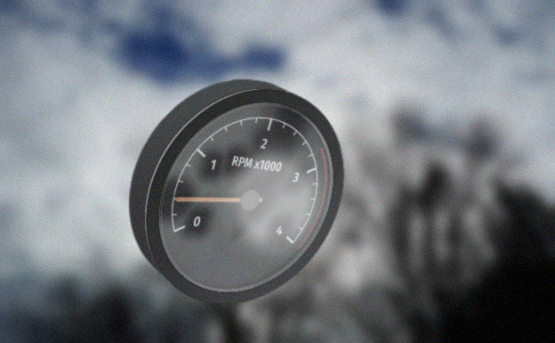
400 (rpm)
